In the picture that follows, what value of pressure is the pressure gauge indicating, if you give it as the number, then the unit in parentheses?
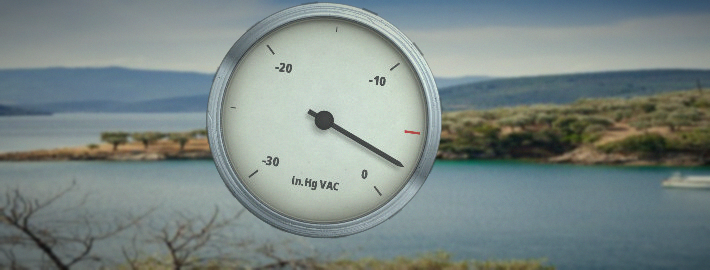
-2.5 (inHg)
